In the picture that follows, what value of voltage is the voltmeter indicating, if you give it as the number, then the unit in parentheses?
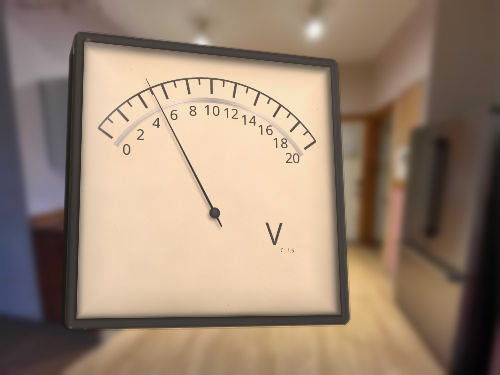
5 (V)
